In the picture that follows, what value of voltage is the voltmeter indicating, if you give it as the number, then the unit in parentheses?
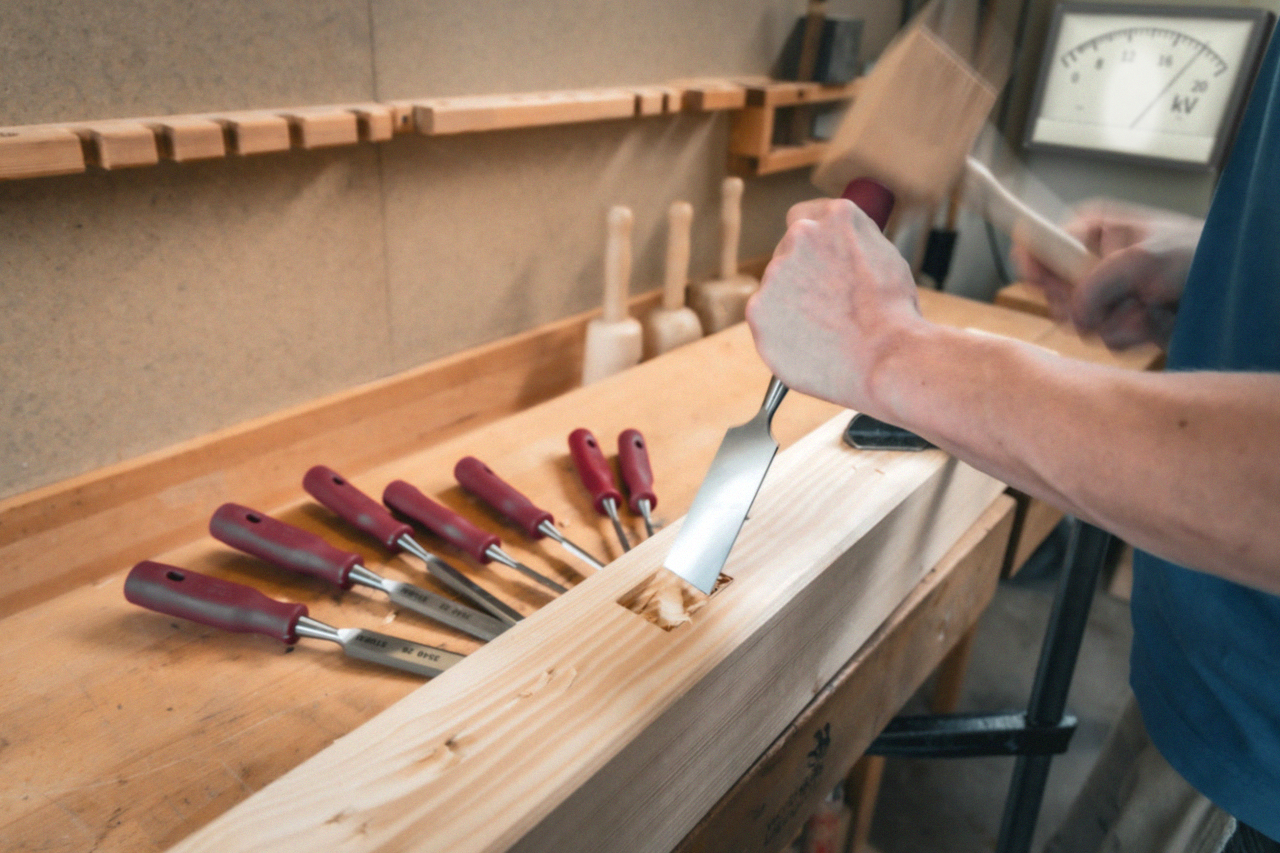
18 (kV)
